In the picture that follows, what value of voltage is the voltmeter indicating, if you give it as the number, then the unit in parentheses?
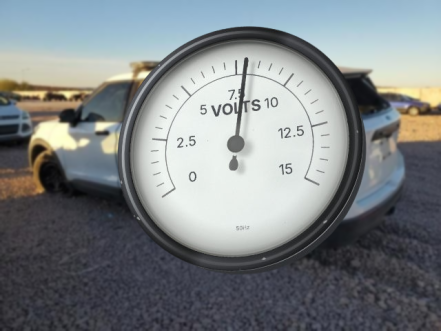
8 (V)
